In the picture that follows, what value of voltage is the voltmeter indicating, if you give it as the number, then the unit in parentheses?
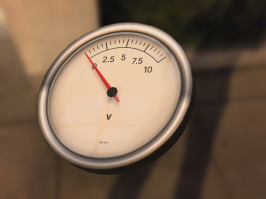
0 (V)
